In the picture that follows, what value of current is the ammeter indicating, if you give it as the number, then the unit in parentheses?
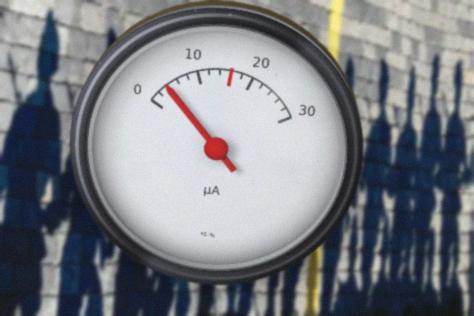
4 (µA)
